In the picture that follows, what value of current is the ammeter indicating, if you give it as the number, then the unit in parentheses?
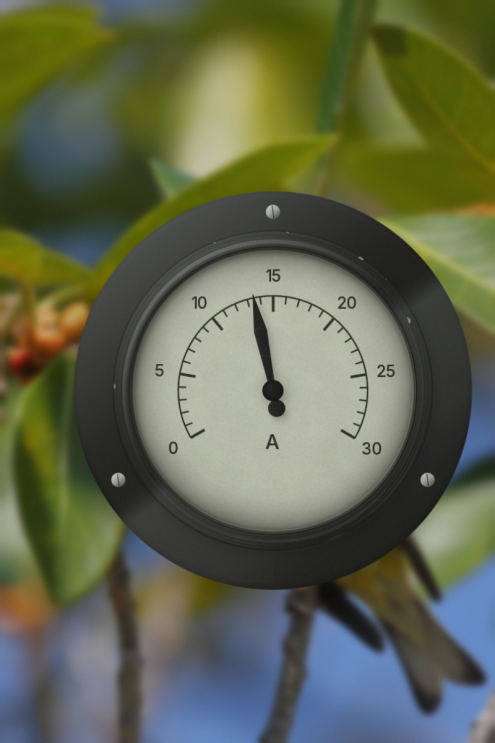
13.5 (A)
